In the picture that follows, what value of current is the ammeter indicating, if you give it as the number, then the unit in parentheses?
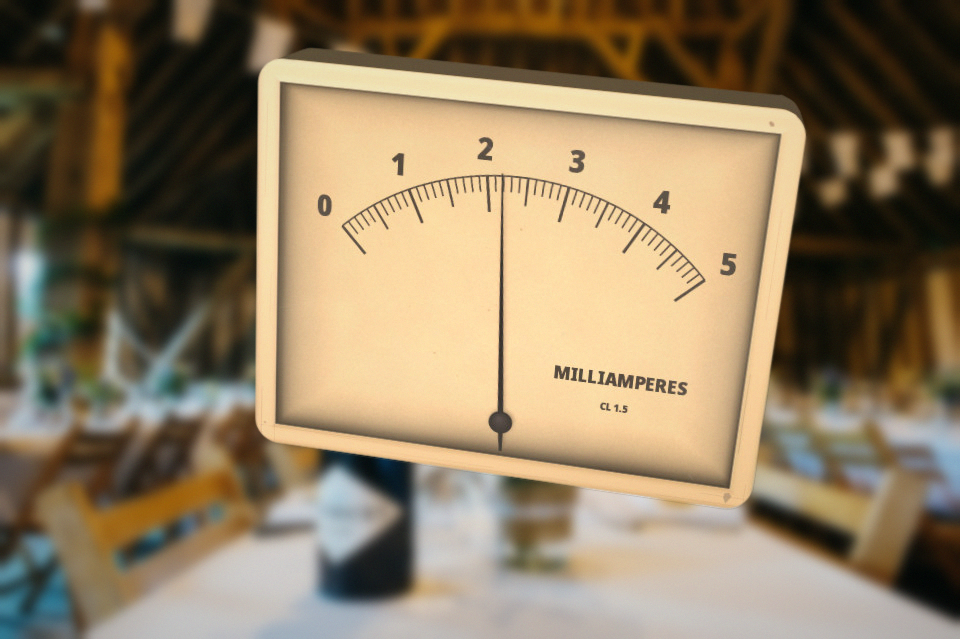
2.2 (mA)
